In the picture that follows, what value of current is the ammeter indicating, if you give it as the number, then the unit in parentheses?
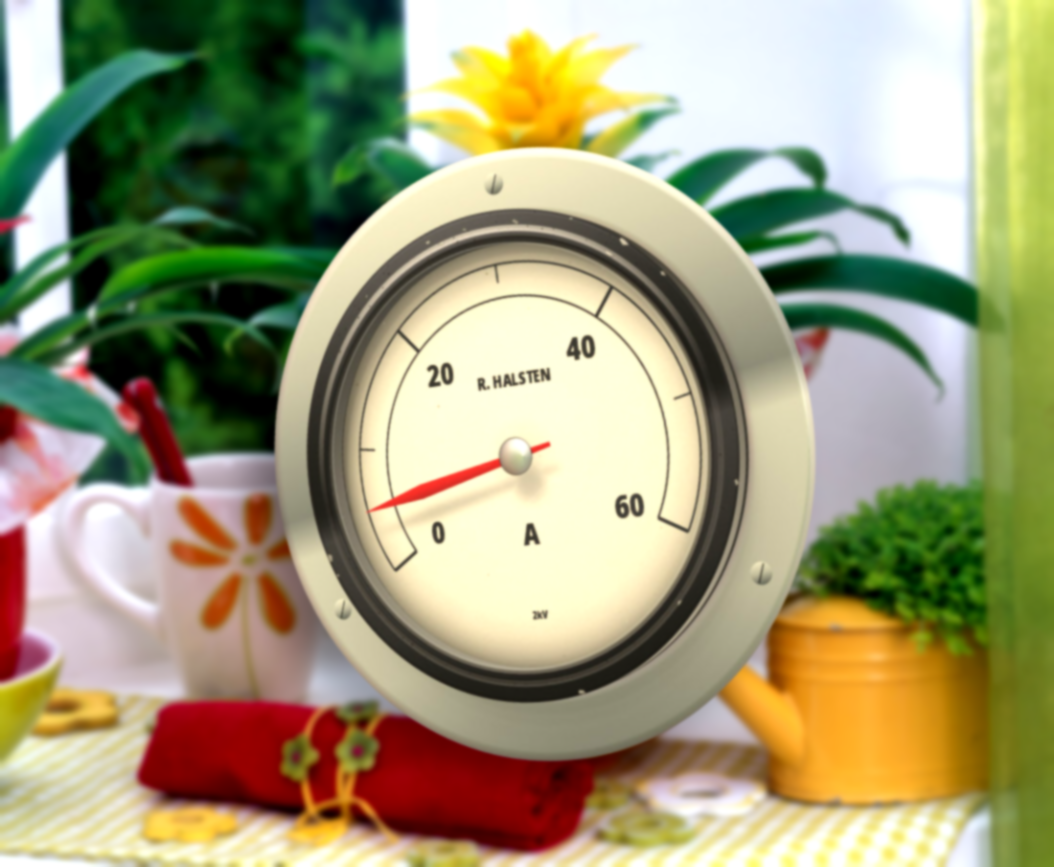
5 (A)
